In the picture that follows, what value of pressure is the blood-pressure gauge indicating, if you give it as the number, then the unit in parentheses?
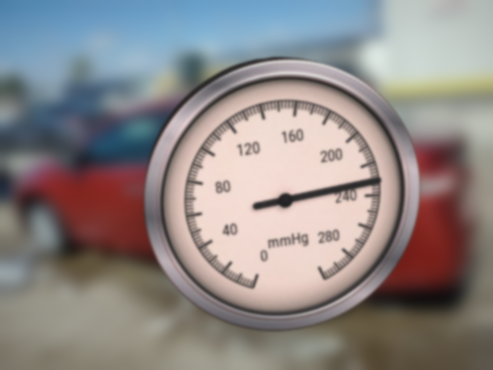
230 (mmHg)
